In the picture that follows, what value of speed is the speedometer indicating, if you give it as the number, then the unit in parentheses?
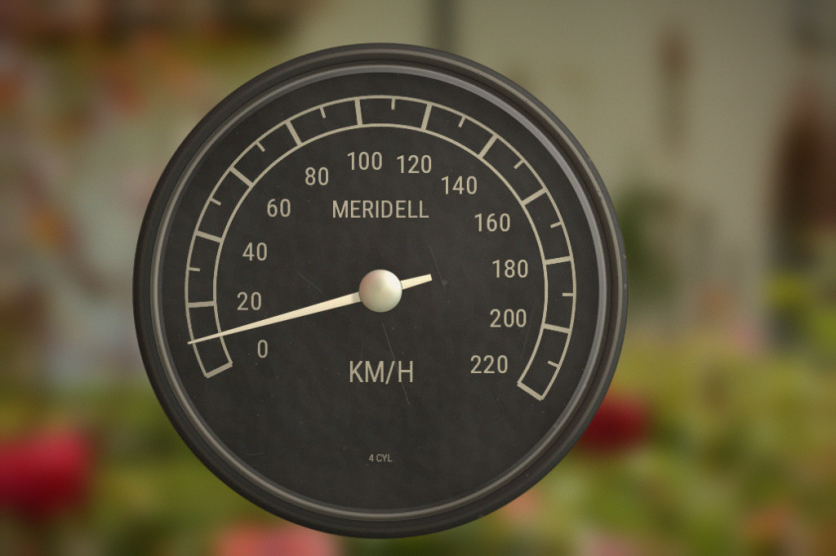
10 (km/h)
